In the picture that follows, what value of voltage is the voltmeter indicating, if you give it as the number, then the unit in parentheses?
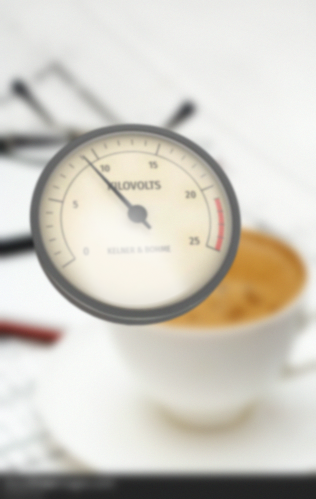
9 (kV)
